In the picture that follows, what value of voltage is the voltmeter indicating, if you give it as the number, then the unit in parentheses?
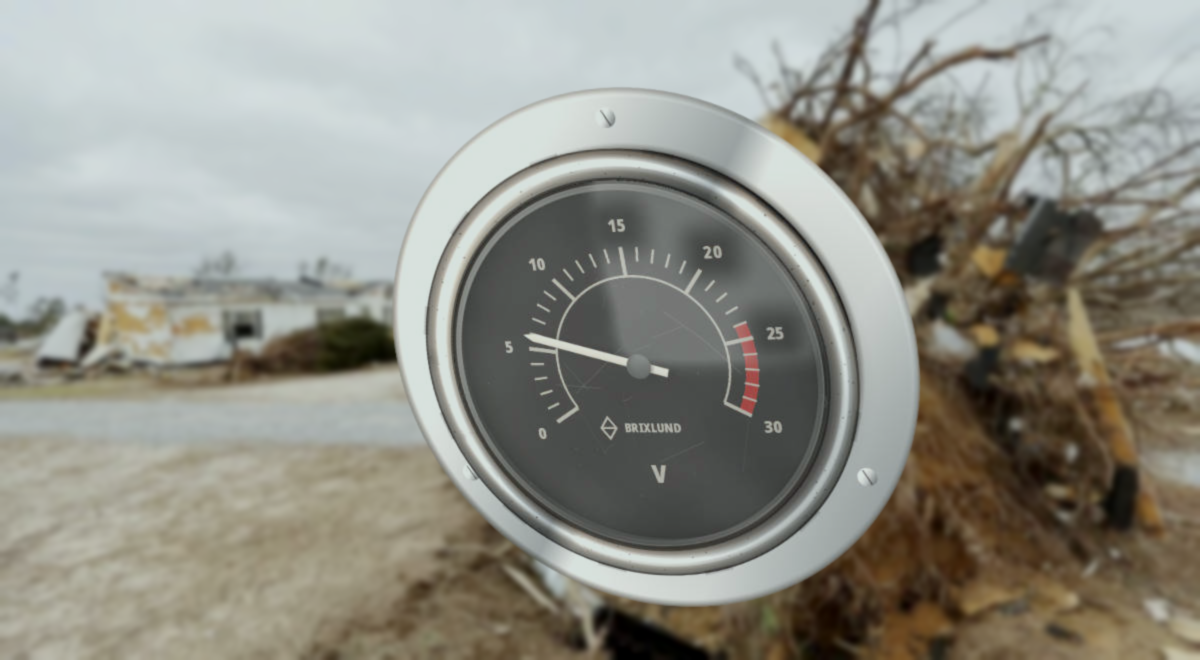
6 (V)
